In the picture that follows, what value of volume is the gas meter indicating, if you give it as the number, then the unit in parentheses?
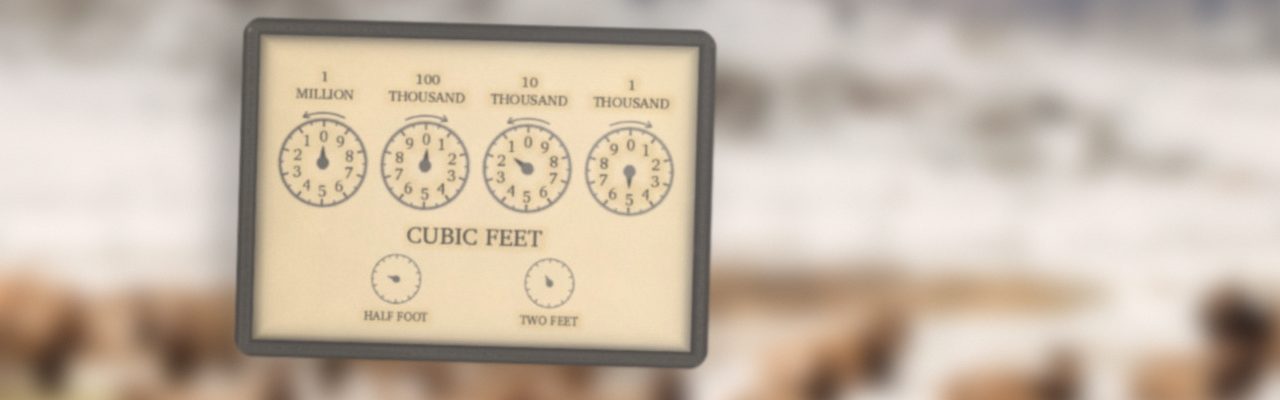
1500 (ft³)
